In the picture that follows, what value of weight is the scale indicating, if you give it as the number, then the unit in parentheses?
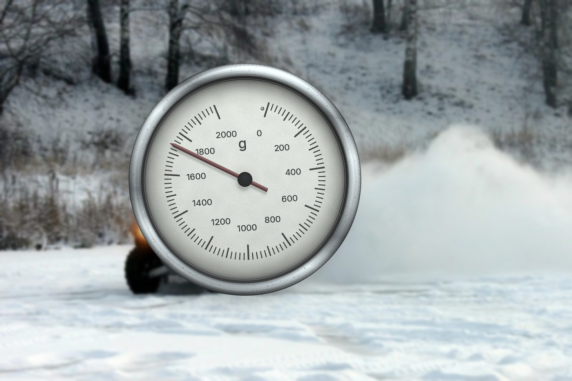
1740 (g)
